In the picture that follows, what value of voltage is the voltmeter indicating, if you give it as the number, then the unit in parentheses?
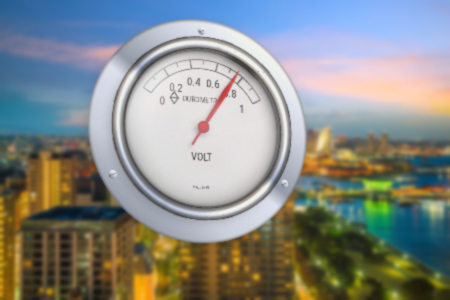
0.75 (V)
